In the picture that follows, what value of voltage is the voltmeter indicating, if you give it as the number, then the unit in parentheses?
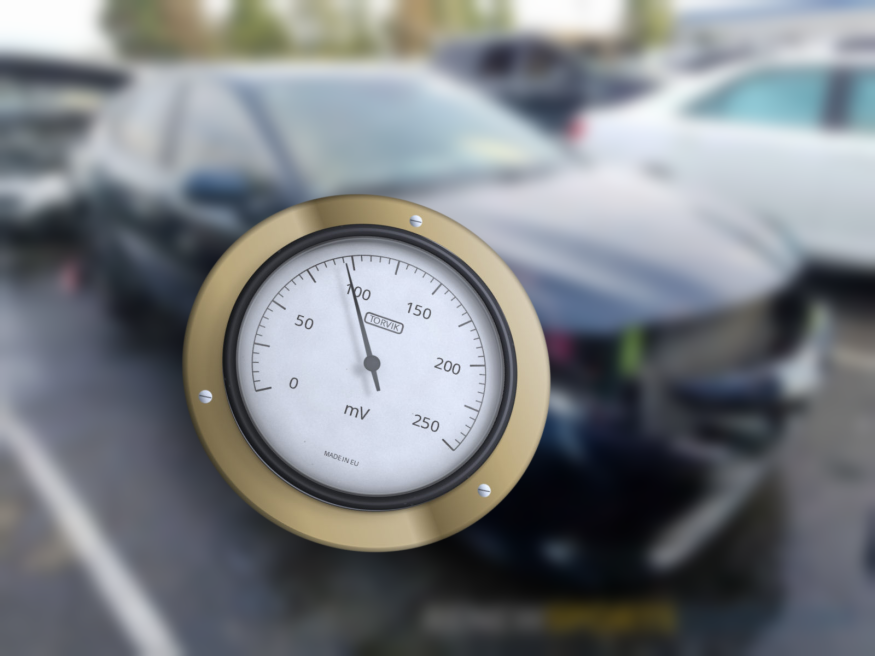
95 (mV)
